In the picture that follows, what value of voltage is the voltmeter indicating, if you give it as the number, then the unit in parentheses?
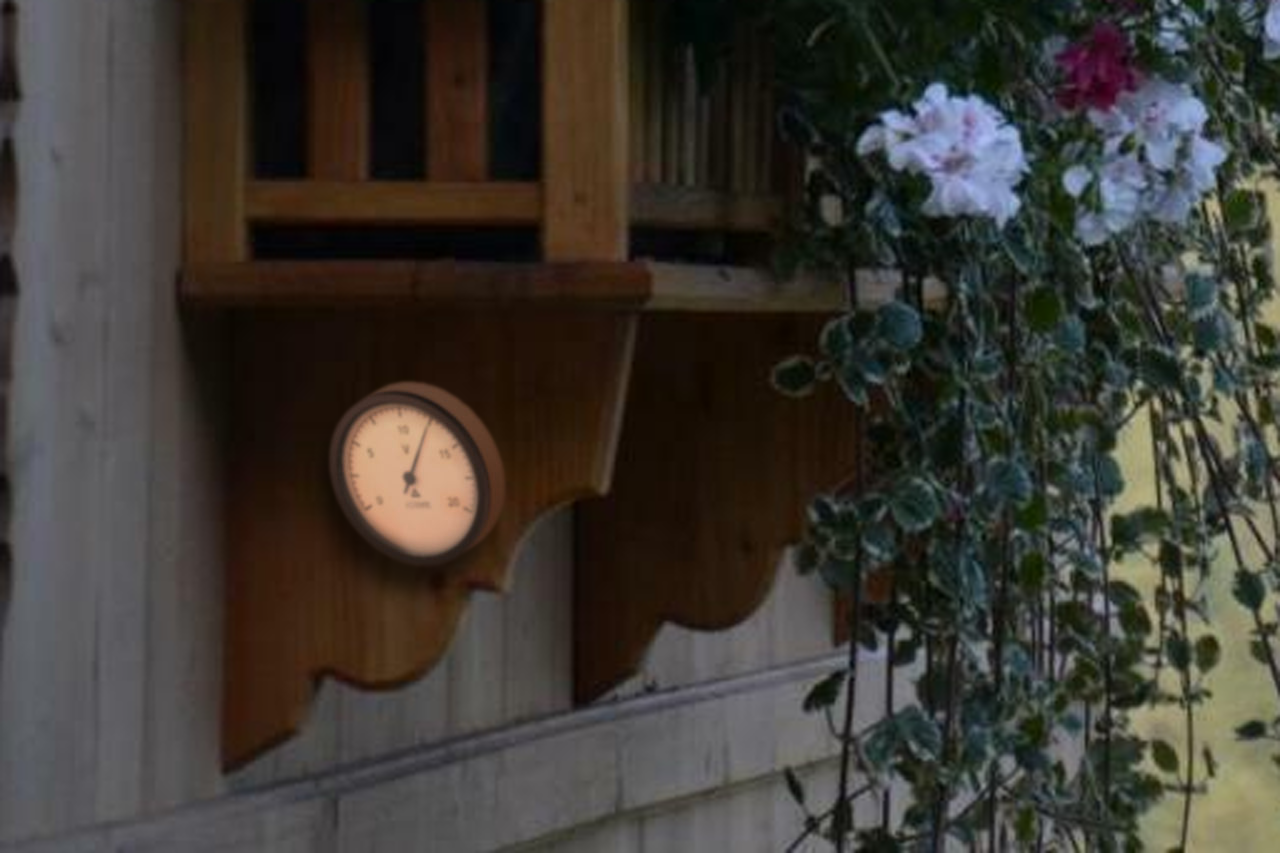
12.5 (V)
